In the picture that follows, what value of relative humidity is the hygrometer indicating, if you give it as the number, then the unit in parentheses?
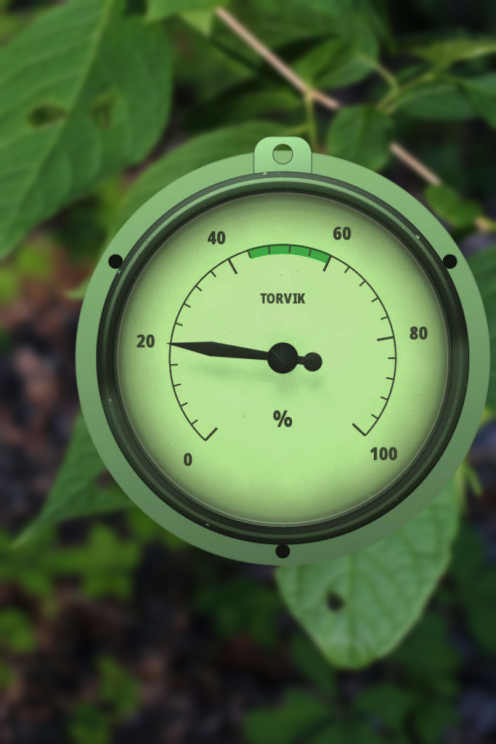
20 (%)
